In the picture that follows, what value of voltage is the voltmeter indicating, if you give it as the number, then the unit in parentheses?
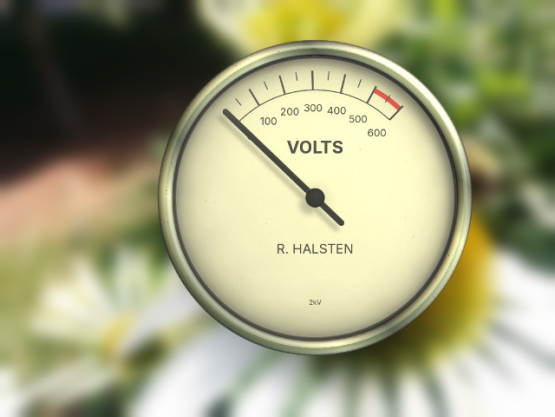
0 (V)
